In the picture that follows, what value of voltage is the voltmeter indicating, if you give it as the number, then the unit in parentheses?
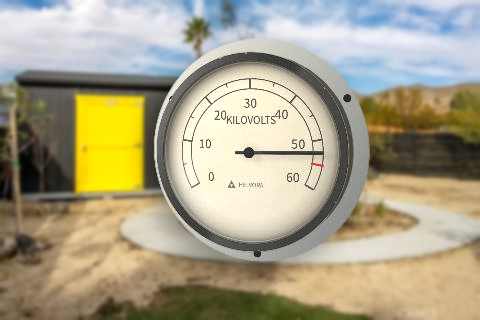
52.5 (kV)
